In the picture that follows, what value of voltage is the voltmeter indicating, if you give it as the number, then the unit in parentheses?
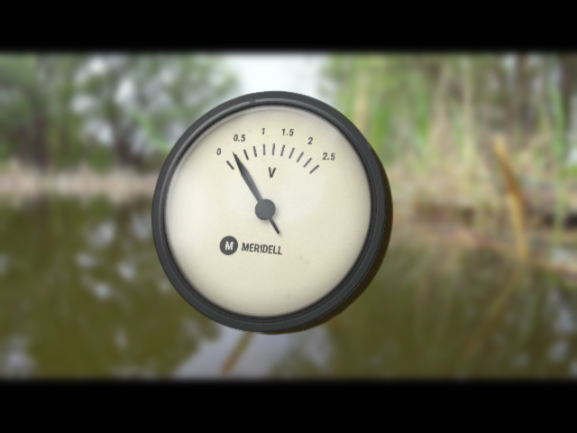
0.25 (V)
